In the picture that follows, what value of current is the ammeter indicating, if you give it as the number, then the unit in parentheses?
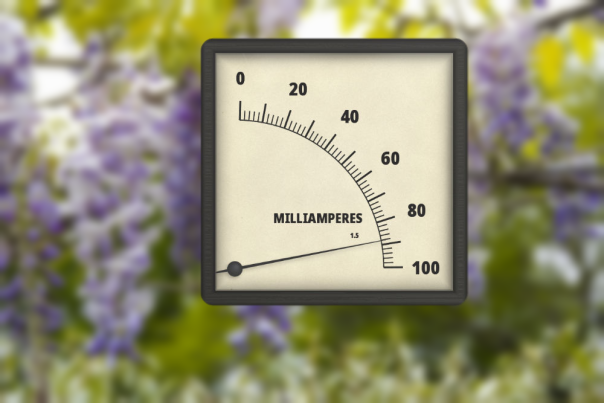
88 (mA)
